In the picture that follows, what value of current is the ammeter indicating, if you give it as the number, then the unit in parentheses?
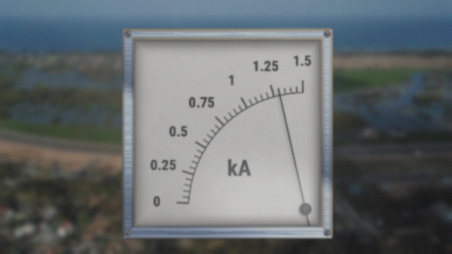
1.3 (kA)
